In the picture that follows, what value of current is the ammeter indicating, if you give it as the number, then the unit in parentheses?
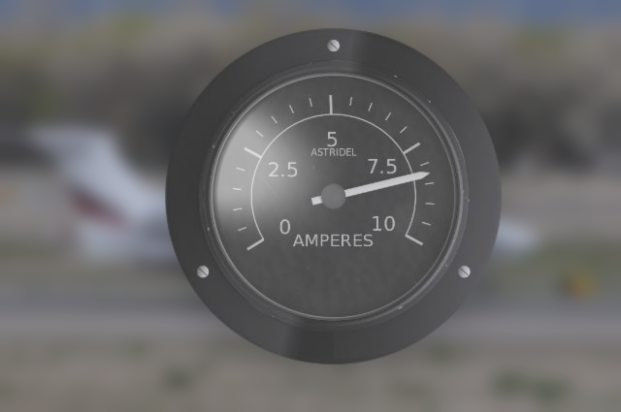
8.25 (A)
